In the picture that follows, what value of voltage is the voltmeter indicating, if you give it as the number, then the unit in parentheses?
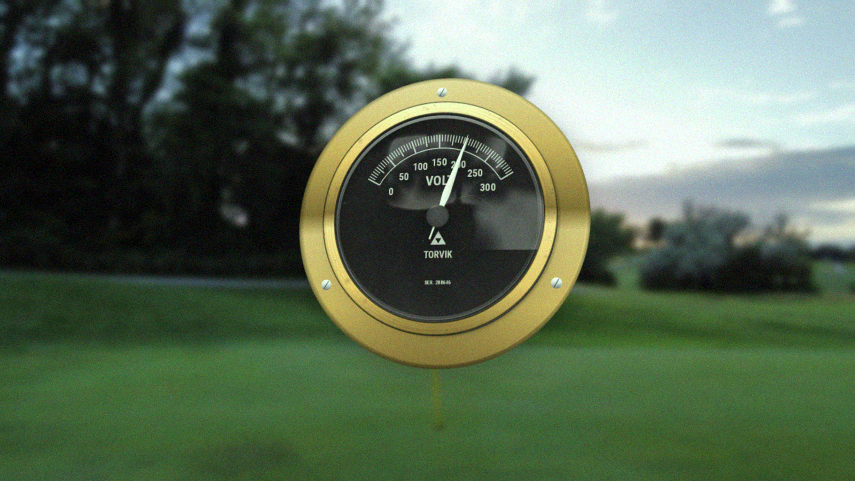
200 (V)
